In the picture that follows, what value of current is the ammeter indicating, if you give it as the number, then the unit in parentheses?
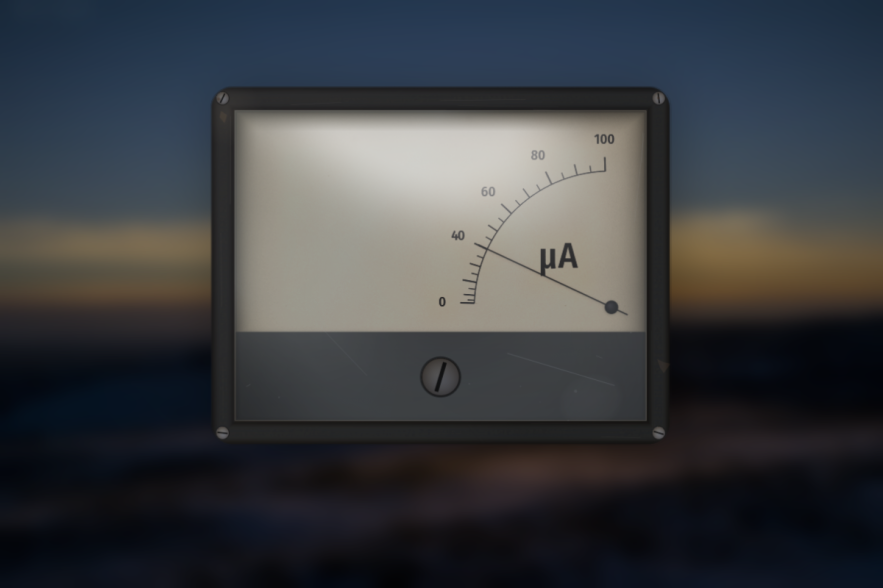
40 (µA)
